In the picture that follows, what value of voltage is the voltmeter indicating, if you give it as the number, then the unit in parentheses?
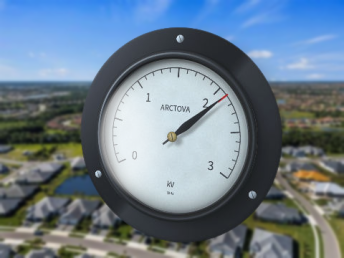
2.1 (kV)
